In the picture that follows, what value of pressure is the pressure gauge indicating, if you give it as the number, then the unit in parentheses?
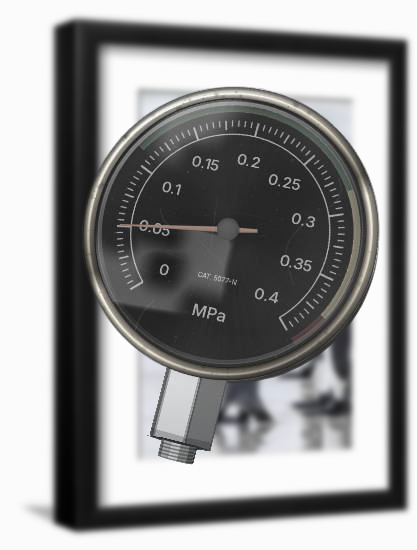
0.05 (MPa)
